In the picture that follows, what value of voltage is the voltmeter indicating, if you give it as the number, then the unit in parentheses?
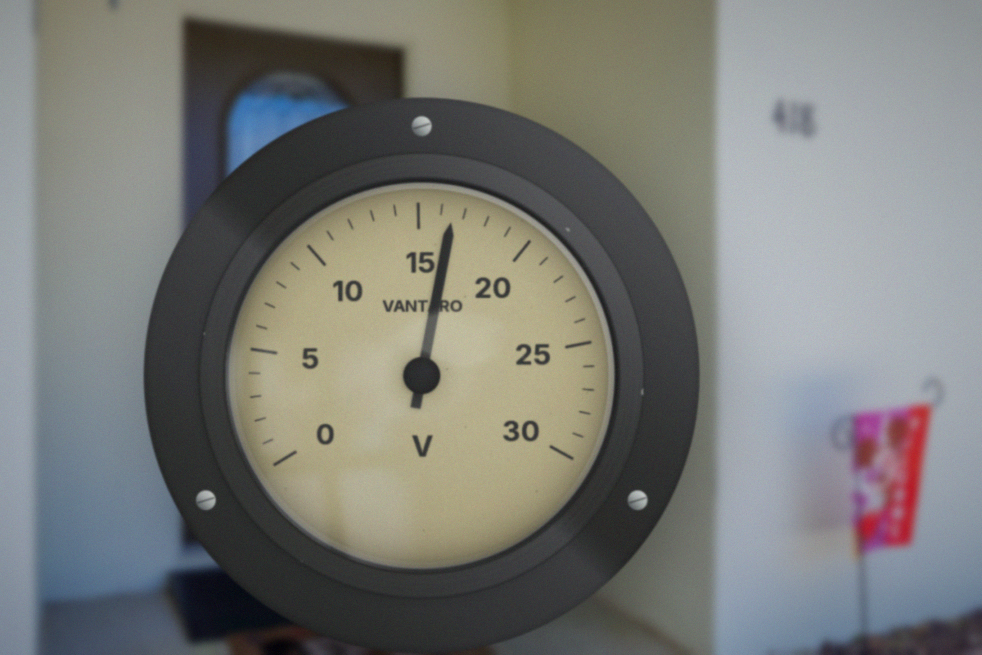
16.5 (V)
